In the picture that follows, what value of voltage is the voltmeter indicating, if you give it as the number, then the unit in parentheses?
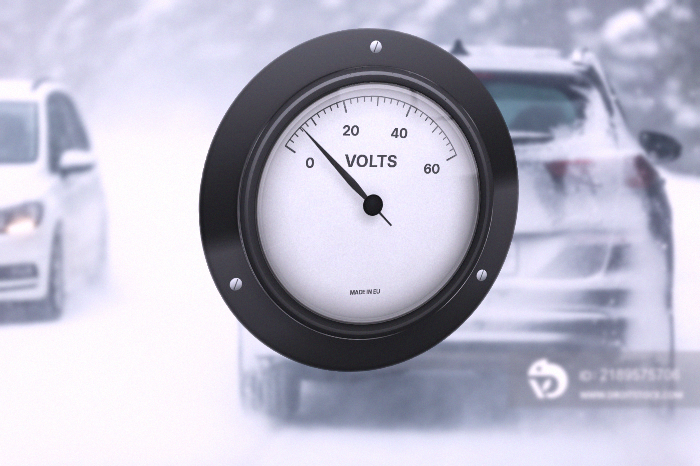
6 (V)
